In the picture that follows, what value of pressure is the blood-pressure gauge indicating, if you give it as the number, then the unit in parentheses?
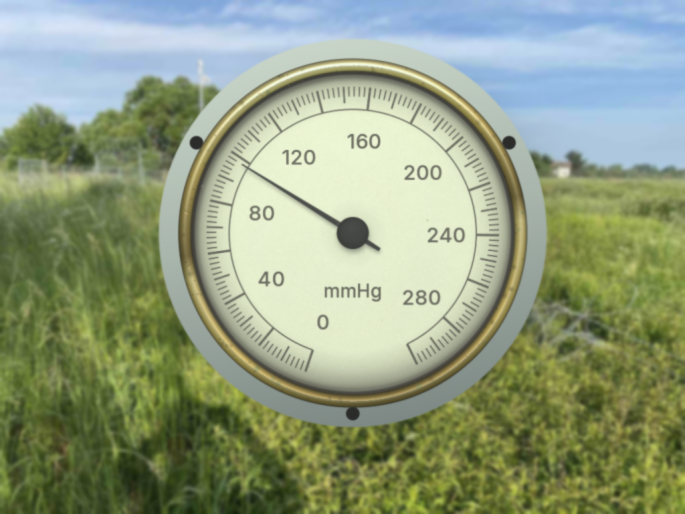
98 (mmHg)
